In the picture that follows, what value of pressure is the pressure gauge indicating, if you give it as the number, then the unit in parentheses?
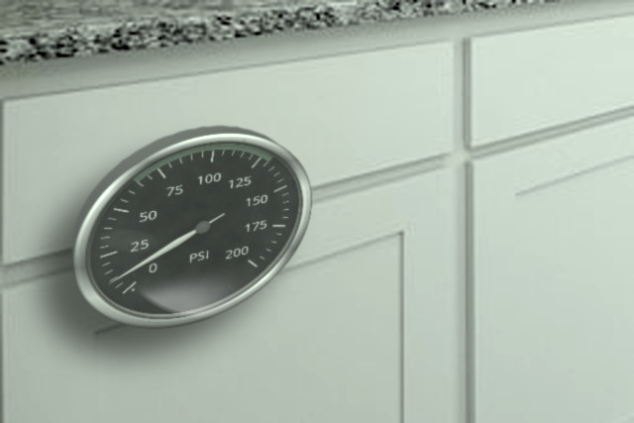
10 (psi)
